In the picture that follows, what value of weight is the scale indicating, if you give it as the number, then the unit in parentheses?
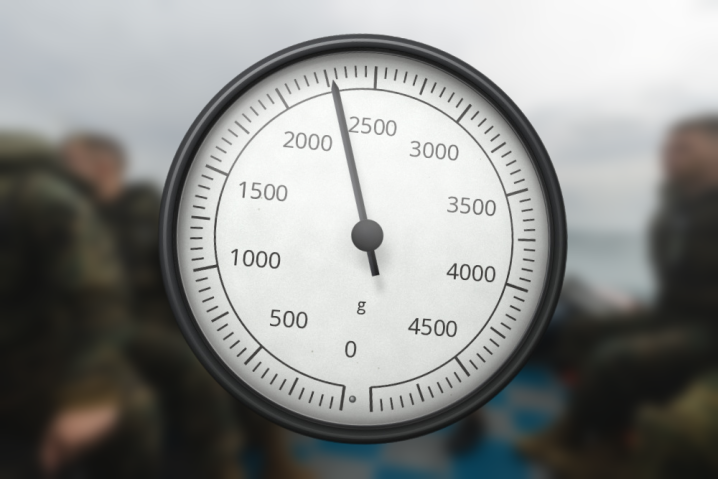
2275 (g)
